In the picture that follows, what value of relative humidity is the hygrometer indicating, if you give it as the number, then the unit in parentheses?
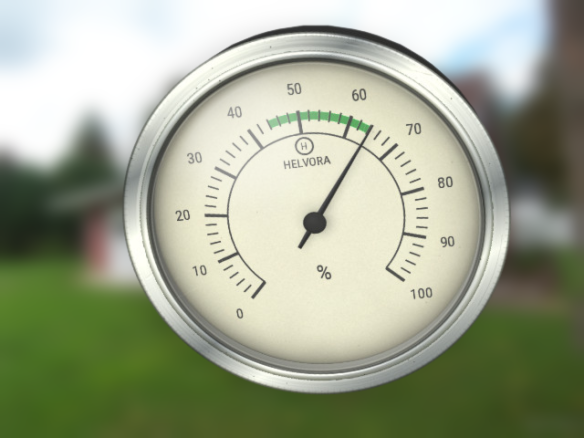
64 (%)
